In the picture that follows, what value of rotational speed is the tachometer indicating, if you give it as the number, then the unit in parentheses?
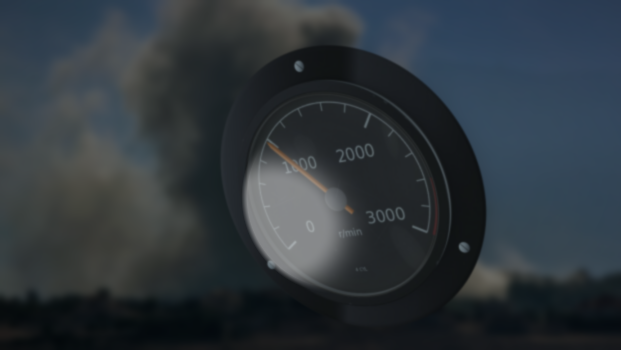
1000 (rpm)
